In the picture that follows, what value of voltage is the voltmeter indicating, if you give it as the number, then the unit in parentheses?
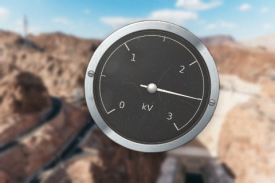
2.5 (kV)
